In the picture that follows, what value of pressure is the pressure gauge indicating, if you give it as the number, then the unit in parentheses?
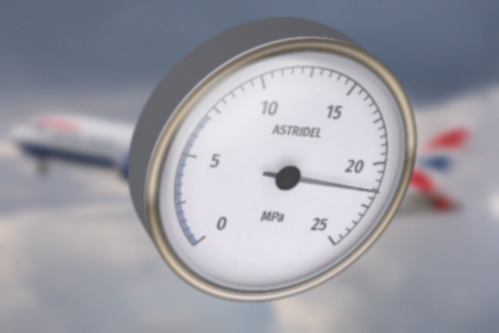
21.5 (MPa)
